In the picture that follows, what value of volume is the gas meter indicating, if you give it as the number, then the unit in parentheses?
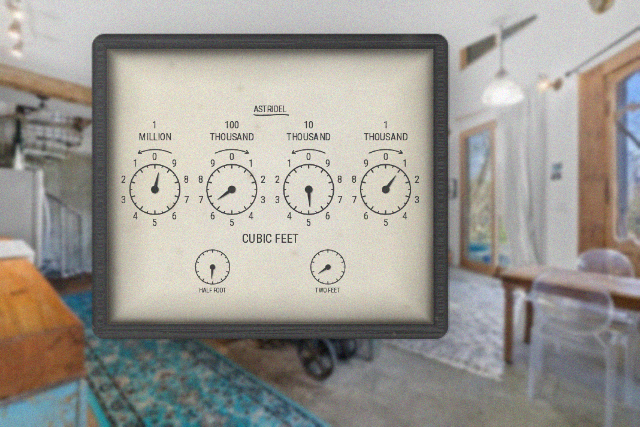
965100 (ft³)
